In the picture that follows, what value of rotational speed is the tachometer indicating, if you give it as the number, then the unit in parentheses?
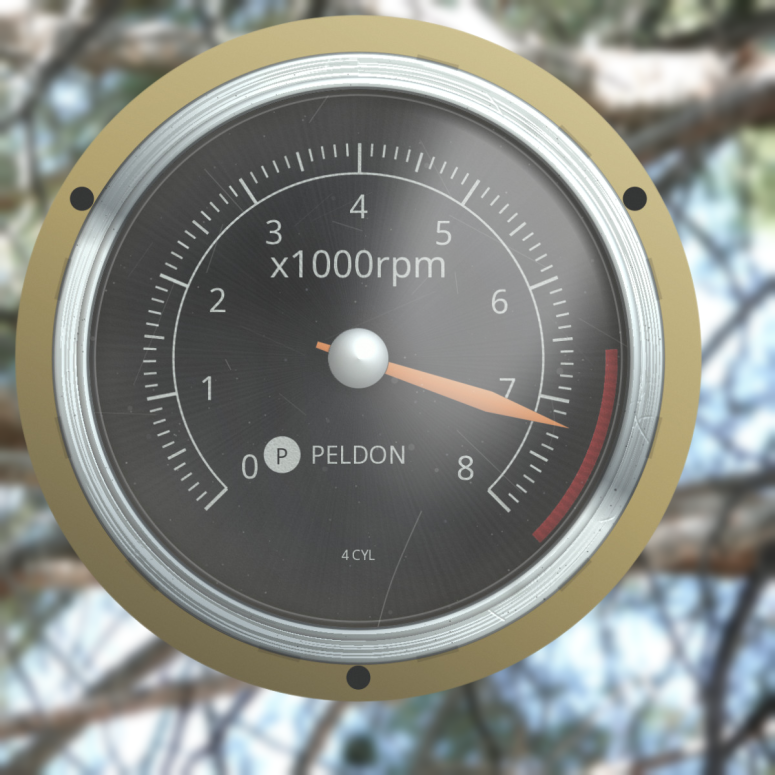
7200 (rpm)
